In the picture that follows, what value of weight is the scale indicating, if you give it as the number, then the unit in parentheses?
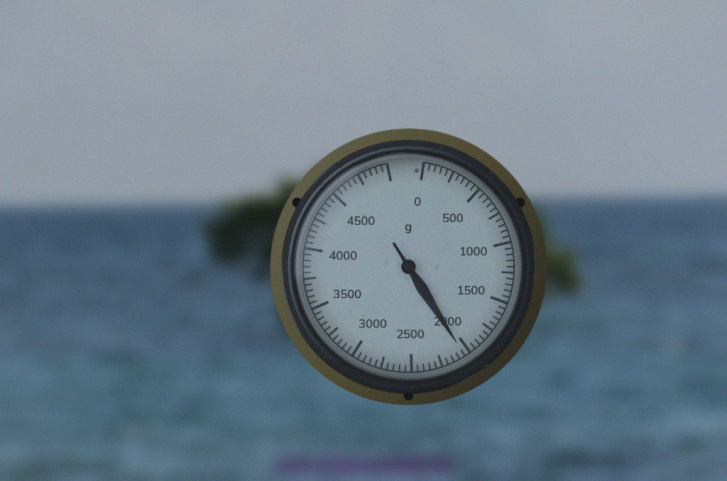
2050 (g)
